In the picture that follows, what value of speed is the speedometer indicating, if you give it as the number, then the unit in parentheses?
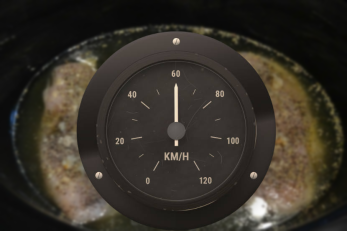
60 (km/h)
